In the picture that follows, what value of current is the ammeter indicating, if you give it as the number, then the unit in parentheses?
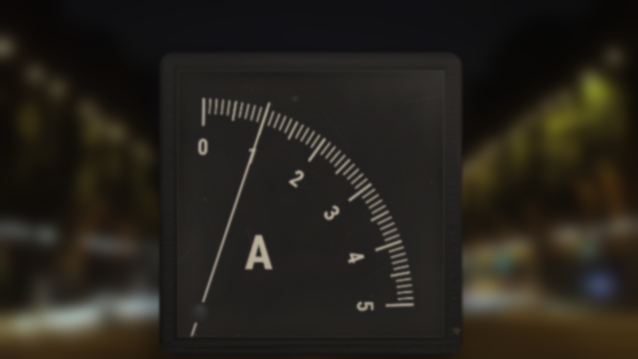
1 (A)
